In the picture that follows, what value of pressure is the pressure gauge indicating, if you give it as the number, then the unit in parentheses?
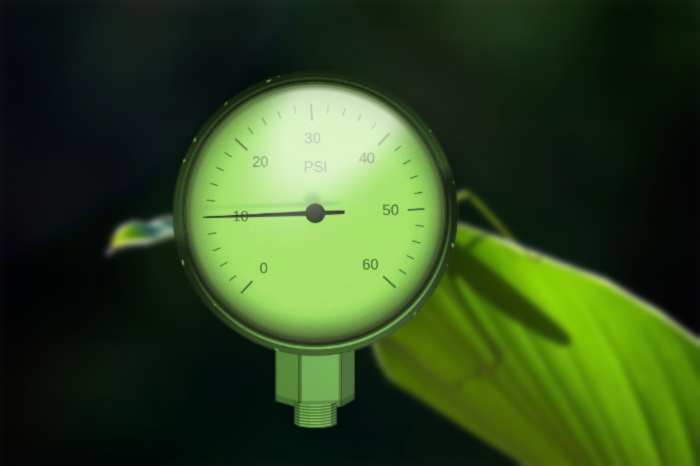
10 (psi)
